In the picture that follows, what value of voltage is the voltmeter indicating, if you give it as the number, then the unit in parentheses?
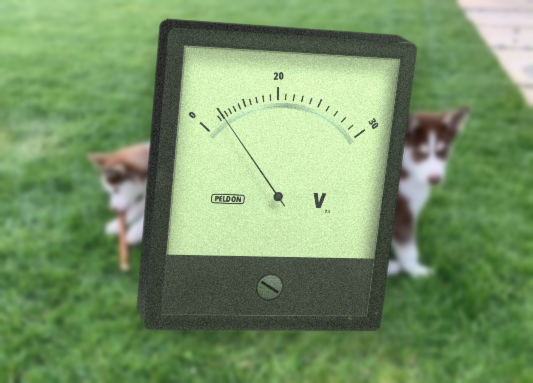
10 (V)
